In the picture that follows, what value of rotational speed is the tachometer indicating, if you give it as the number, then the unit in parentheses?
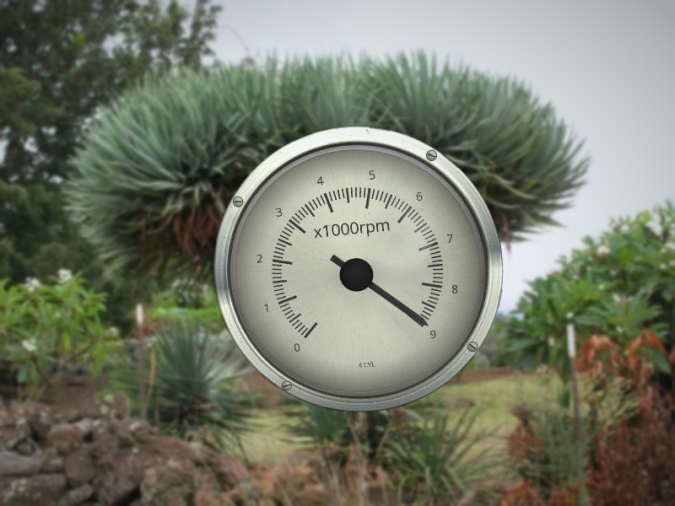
8900 (rpm)
